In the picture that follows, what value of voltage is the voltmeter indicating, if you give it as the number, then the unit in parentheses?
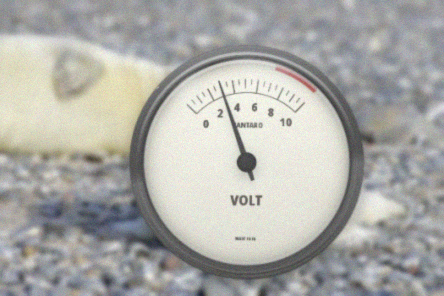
3 (V)
